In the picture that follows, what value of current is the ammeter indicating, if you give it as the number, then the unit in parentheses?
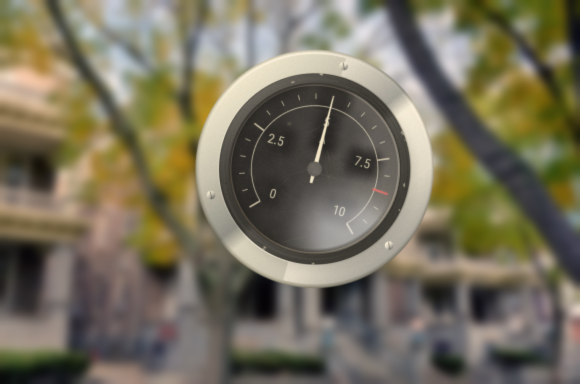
5 (A)
